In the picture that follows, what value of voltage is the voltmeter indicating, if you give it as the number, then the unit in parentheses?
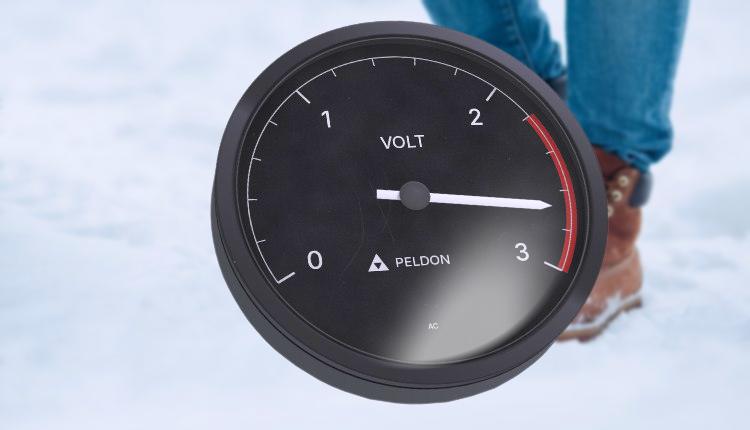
2.7 (V)
